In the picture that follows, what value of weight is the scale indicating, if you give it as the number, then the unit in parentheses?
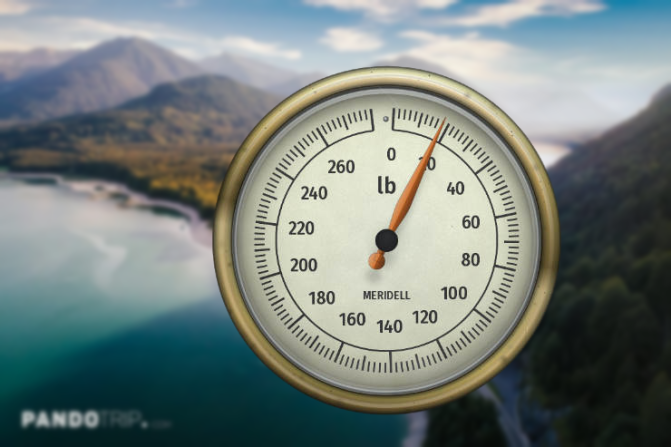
18 (lb)
